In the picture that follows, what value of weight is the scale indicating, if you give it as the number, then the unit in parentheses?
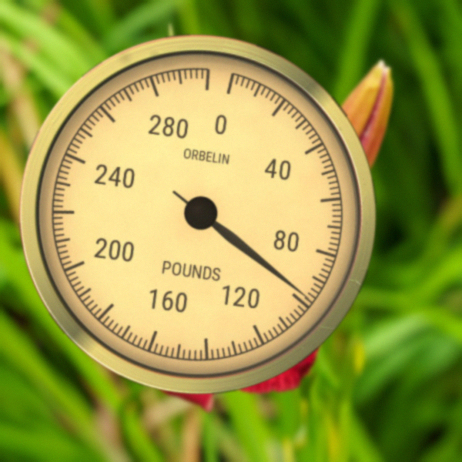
98 (lb)
